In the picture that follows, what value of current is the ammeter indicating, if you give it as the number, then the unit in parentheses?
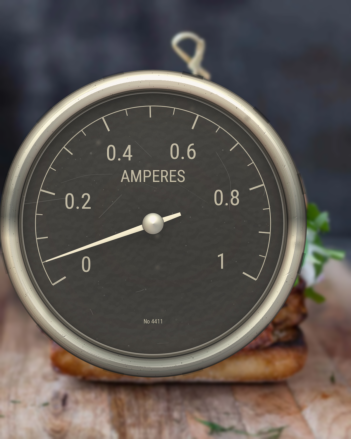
0.05 (A)
